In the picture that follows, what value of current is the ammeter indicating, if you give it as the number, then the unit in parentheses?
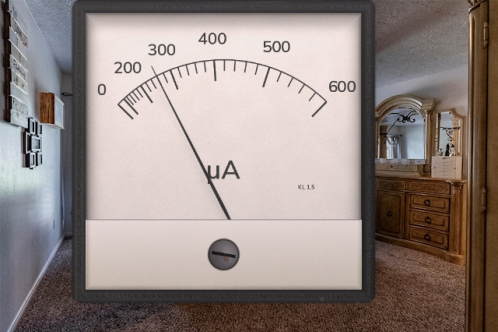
260 (µA)
